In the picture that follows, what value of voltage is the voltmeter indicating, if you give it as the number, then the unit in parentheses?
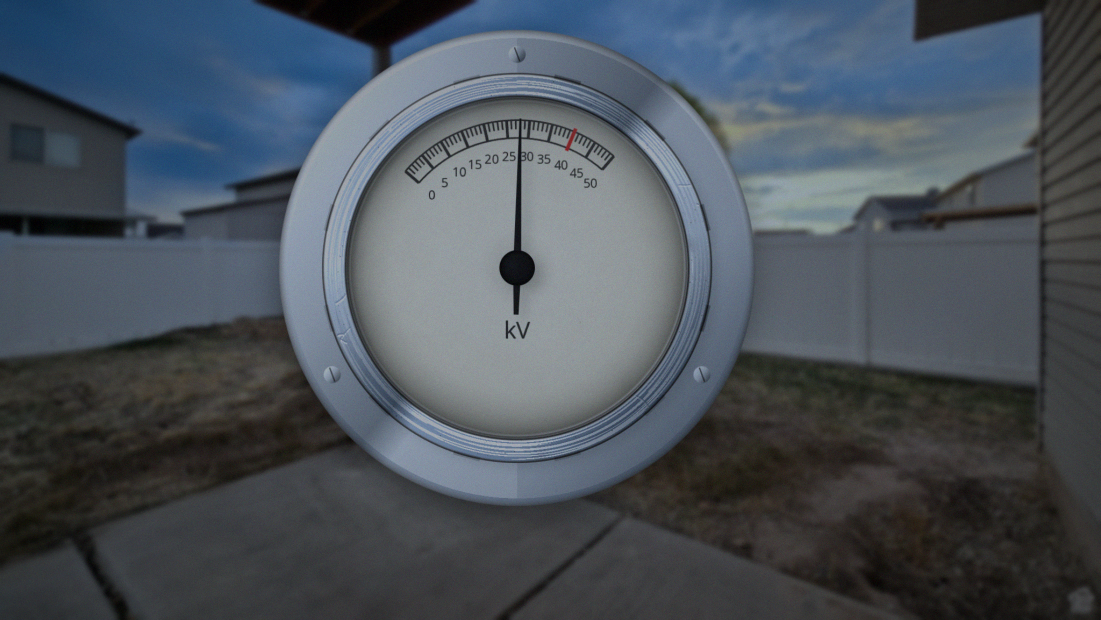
28 (kV)
